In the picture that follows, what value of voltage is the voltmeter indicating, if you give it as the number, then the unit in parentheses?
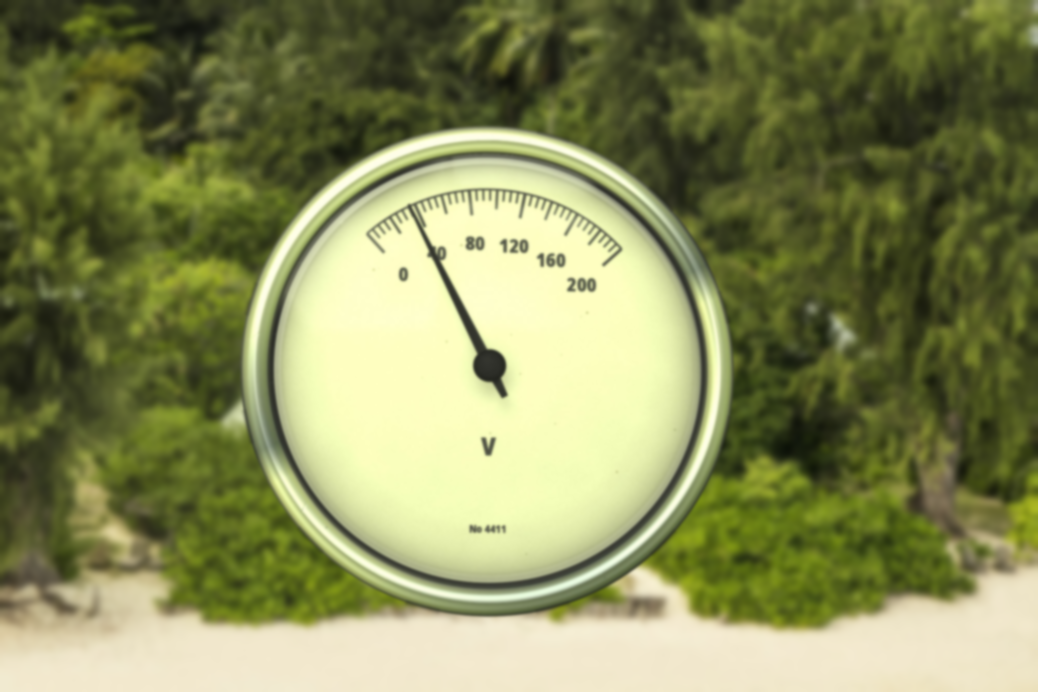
35 (V)
